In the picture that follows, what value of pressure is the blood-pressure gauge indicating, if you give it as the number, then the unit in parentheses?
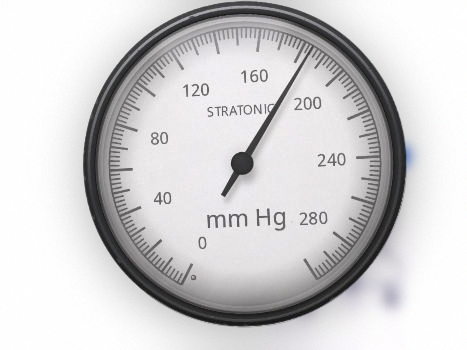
184 (mmHg)
